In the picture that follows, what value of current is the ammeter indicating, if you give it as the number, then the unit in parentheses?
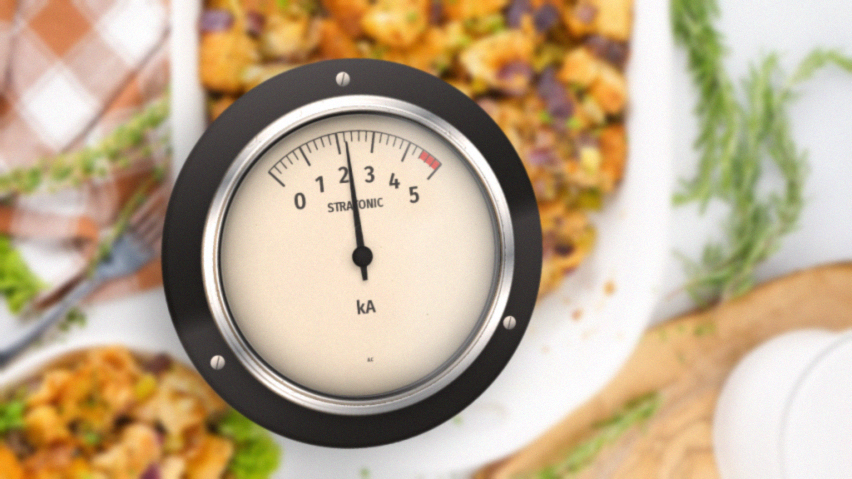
2.2 (kA)
